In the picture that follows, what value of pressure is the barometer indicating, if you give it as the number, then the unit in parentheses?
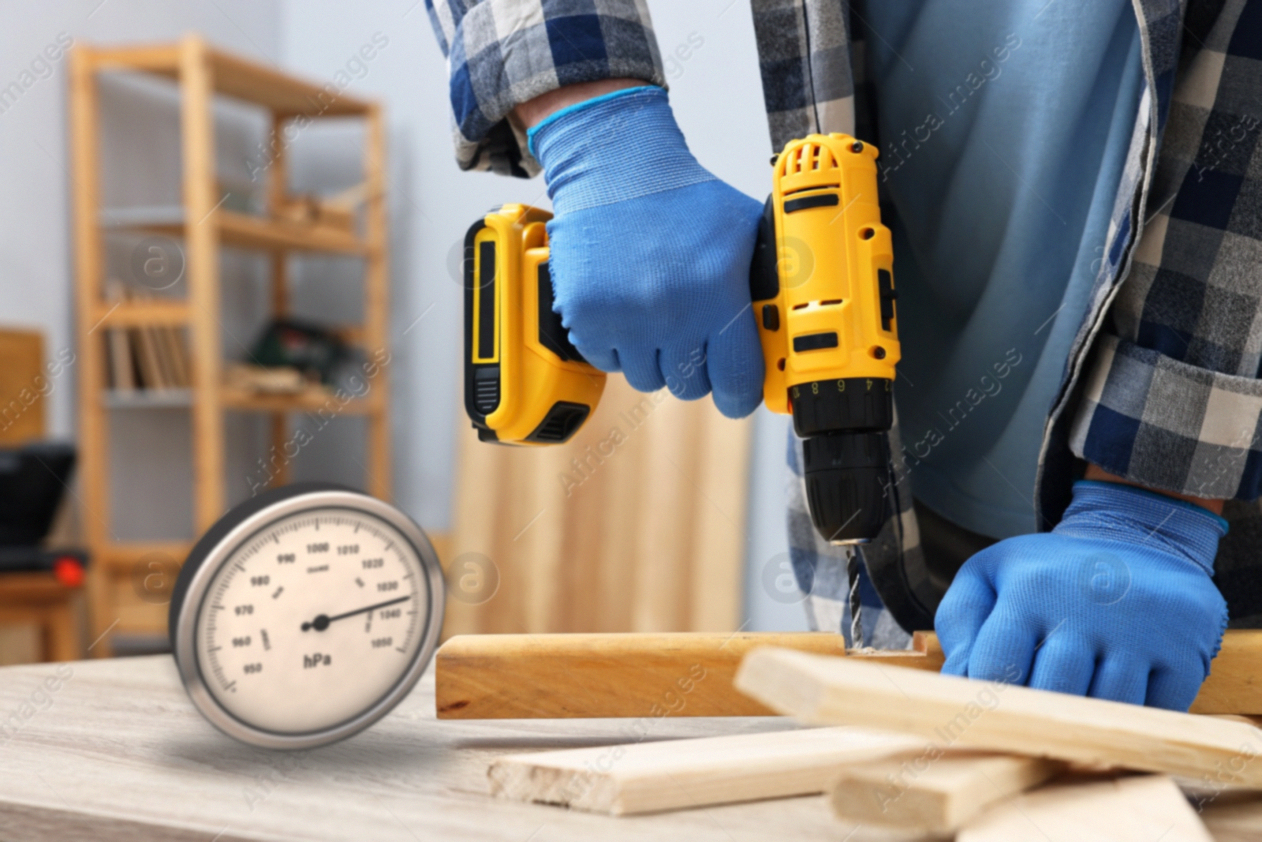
1035 (hPa)
